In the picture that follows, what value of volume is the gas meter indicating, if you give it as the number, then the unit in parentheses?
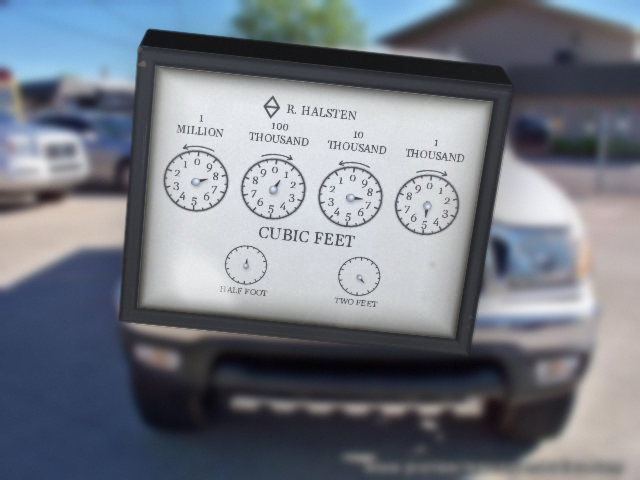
807500 (ft³)
